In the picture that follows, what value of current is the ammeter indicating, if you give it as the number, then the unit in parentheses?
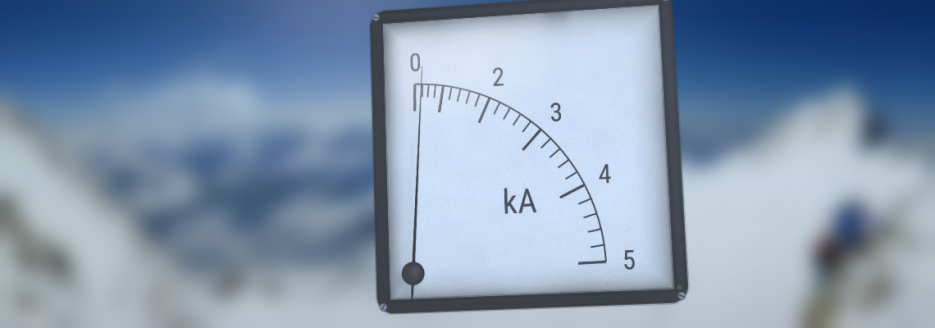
0.4 (kA)
